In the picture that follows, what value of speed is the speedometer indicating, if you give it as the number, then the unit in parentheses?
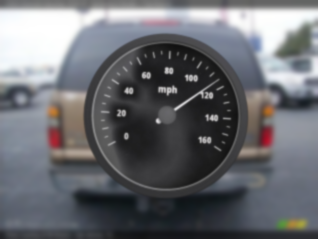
115 (mph)
